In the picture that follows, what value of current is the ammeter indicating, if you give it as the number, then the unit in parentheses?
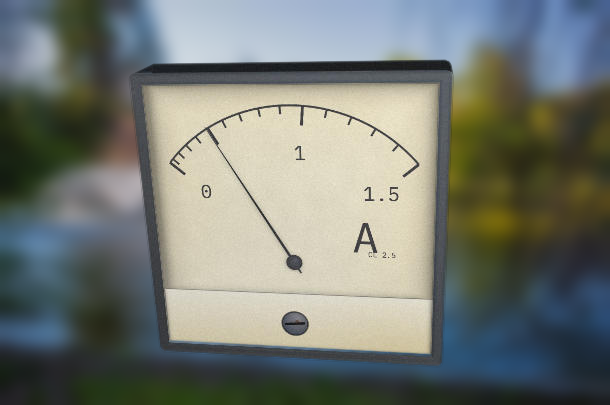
0.5 (A)
